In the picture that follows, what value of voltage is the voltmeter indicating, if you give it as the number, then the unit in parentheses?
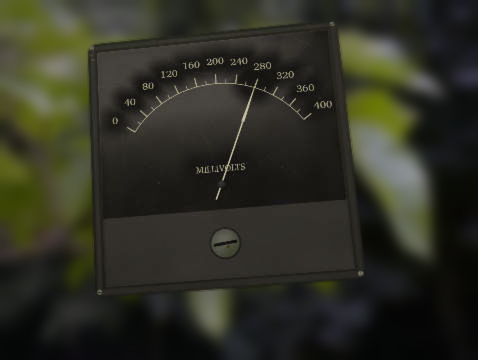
280 (mV)
